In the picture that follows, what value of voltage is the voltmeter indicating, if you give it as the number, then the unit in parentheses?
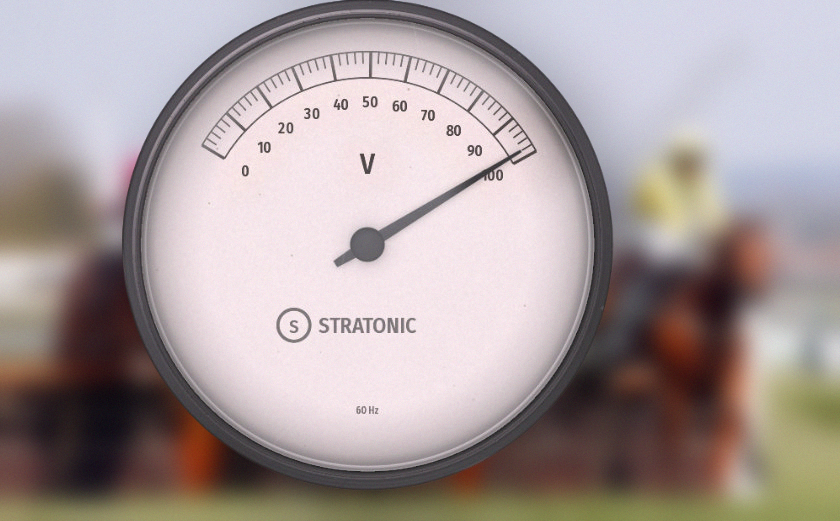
98 (V)
